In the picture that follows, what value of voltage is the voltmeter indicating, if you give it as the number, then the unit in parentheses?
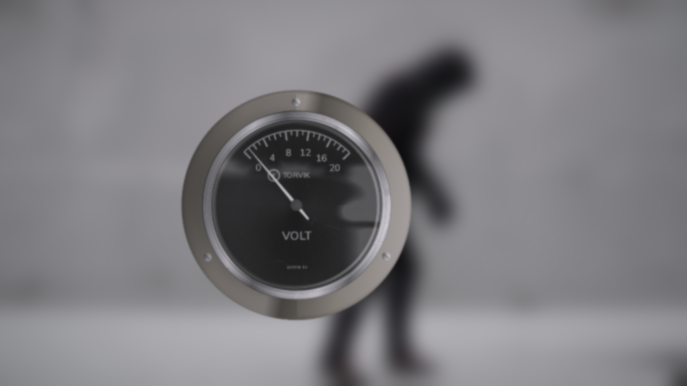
1 (V)
